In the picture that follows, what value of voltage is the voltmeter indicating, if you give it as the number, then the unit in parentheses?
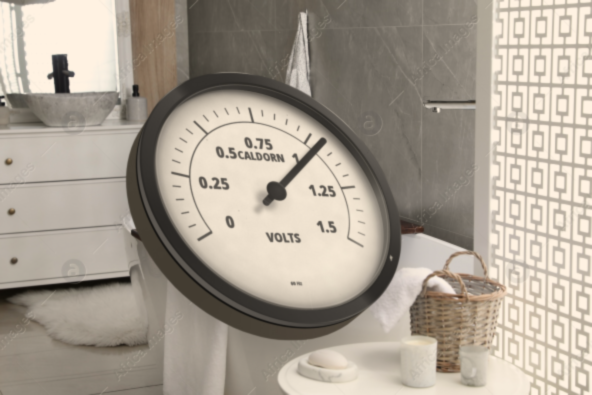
1.05 (V)
